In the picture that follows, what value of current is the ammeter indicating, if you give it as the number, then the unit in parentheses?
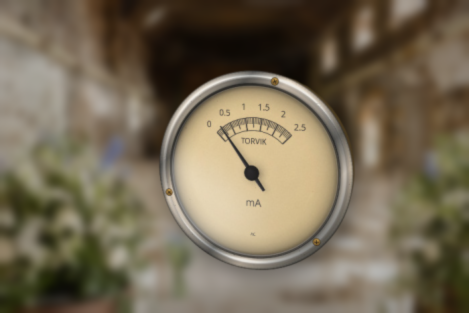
0.25 (mA)
